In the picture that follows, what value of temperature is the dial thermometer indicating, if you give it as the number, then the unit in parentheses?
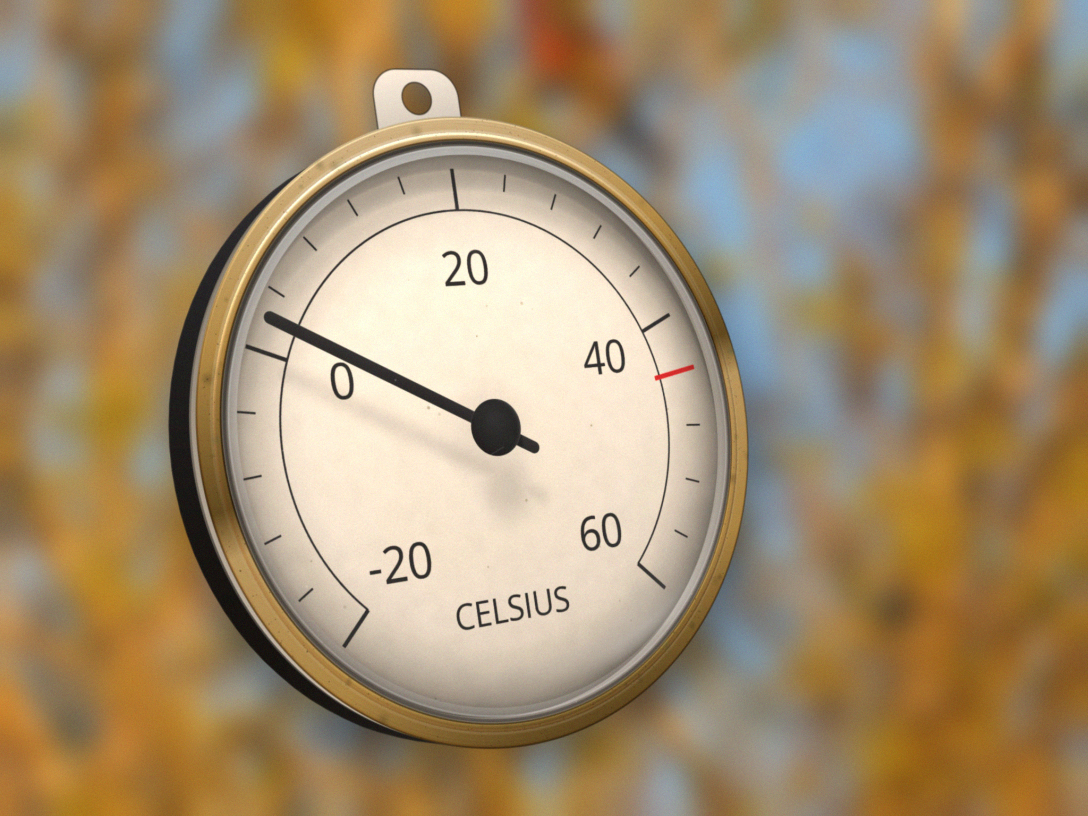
2 (°C)
